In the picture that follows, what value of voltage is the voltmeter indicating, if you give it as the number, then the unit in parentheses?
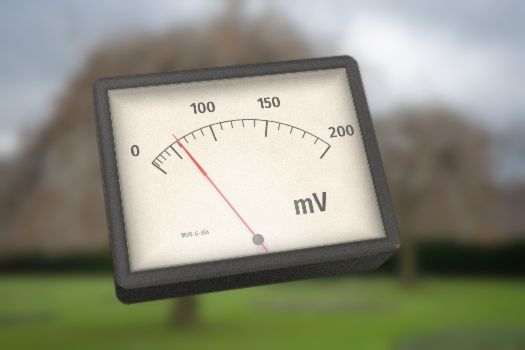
60 (mV)
